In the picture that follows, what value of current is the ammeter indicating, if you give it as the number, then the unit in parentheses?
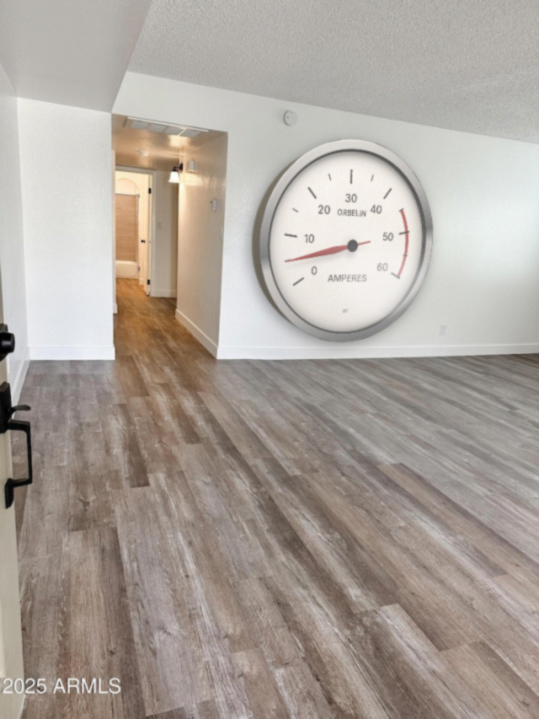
5 (A)
